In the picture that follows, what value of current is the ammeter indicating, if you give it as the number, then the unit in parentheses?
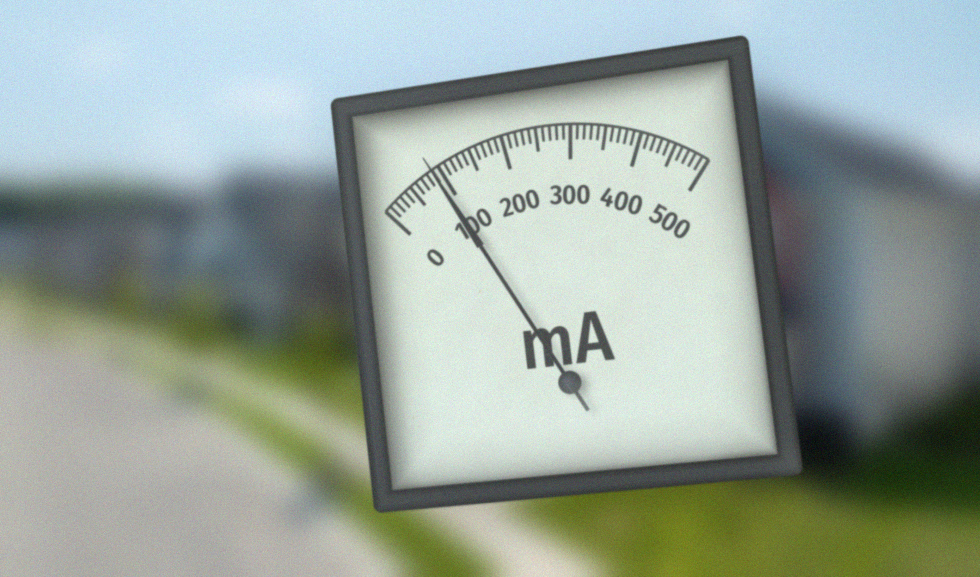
90 (mA)
